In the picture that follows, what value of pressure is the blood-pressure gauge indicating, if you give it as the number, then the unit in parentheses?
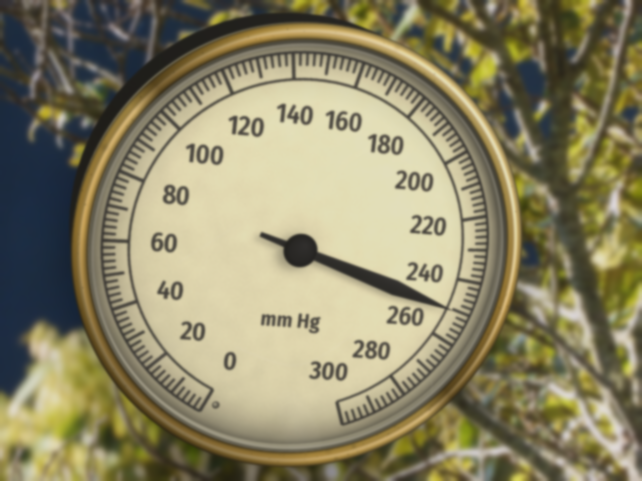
250 (mmHg)
